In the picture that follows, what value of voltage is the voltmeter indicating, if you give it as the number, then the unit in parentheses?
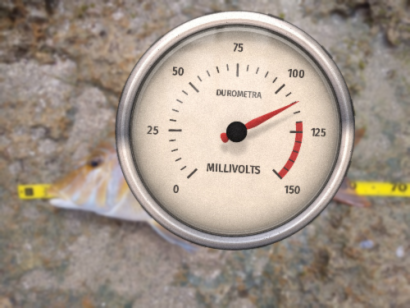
110 (mV)
